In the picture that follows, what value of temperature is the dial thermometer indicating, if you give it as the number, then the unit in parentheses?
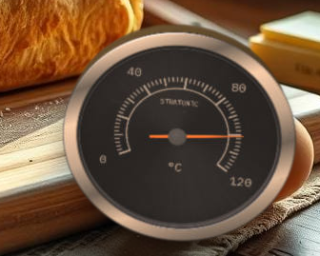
100 (°C)
